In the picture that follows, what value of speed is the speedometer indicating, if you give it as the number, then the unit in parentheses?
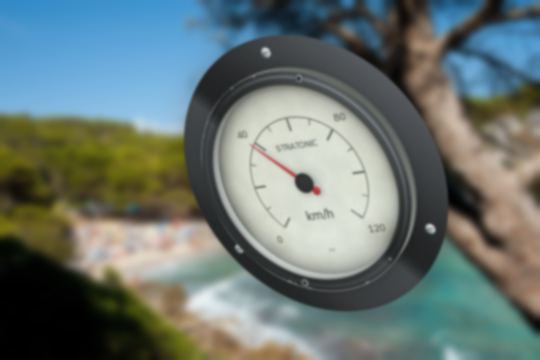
40 (km/h)
